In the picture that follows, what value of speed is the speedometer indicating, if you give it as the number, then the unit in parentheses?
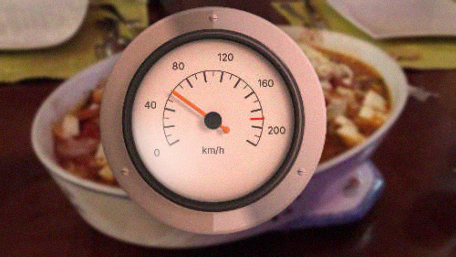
60 (km/h)
